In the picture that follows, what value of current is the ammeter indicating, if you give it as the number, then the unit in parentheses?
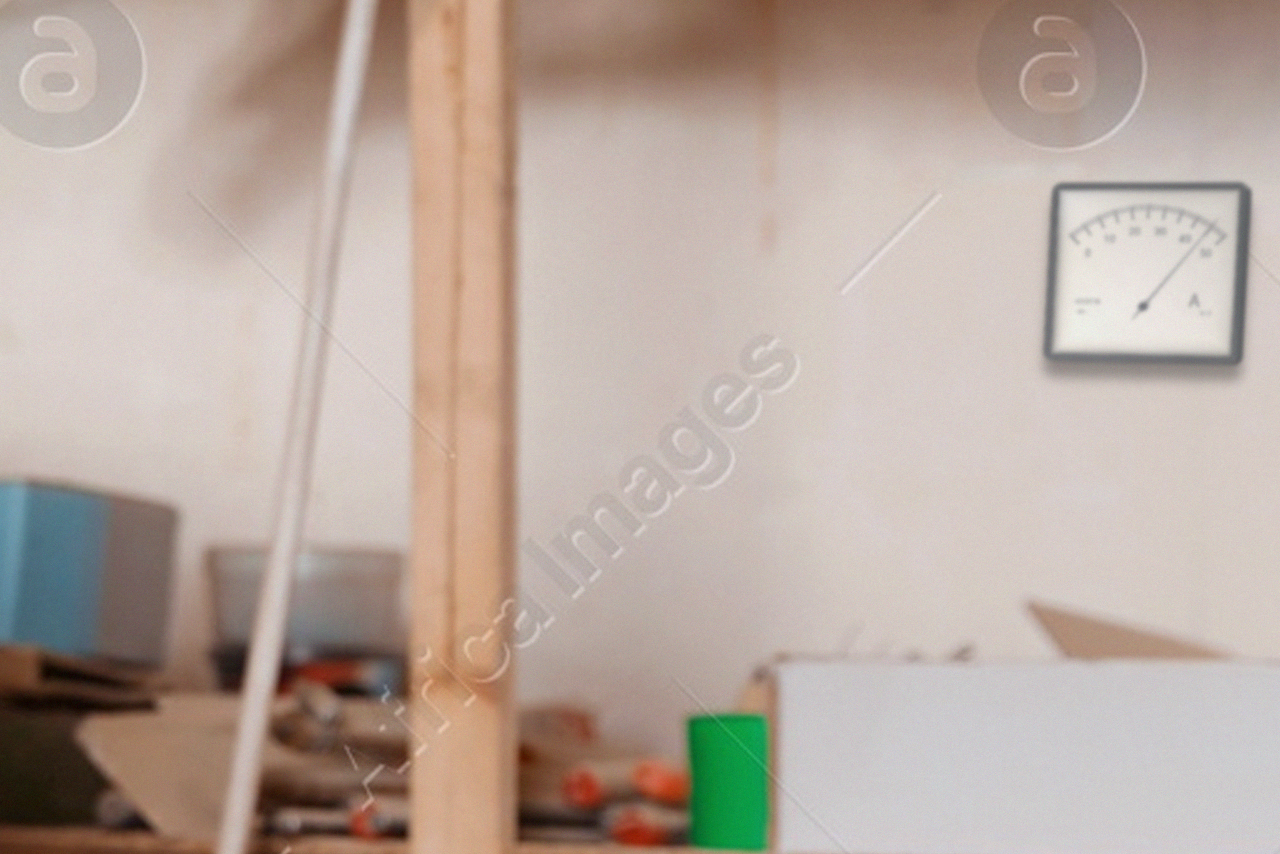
45 (A)
